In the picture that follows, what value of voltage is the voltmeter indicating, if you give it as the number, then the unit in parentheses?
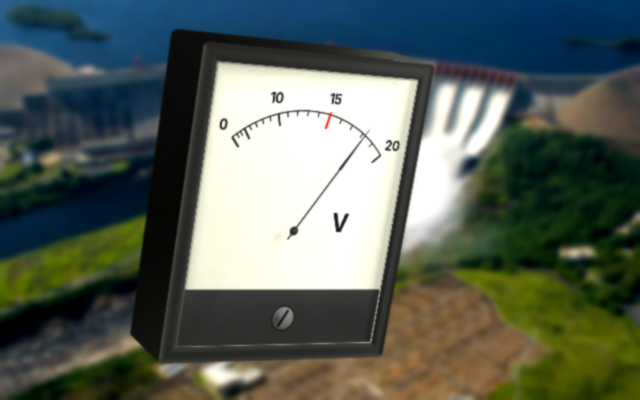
18 (V)
